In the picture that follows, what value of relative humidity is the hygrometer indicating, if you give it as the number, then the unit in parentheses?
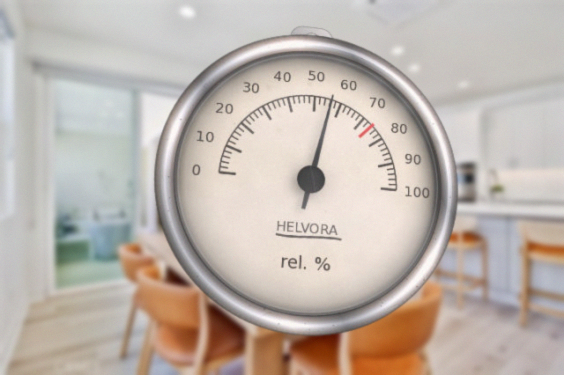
56 (%)
